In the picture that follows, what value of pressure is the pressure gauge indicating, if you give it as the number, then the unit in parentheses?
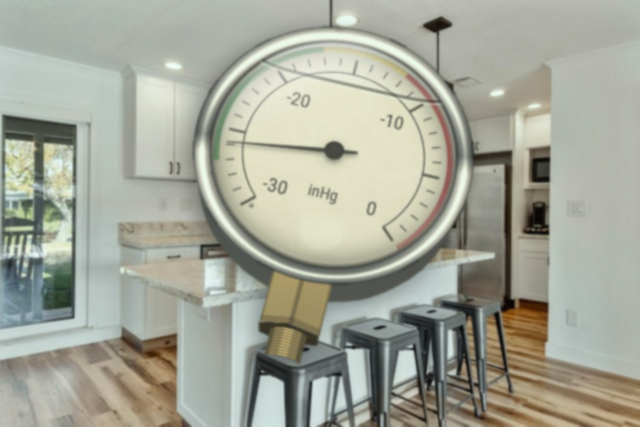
-26 (inHg)
